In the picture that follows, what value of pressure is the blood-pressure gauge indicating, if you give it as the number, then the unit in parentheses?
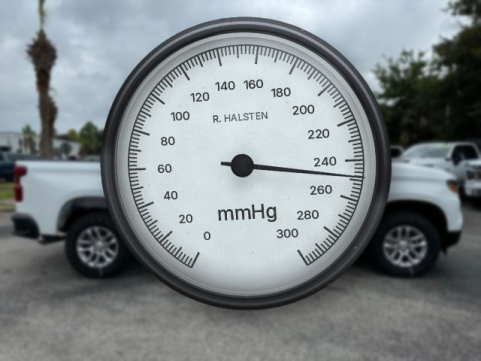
248 (mmHg)
